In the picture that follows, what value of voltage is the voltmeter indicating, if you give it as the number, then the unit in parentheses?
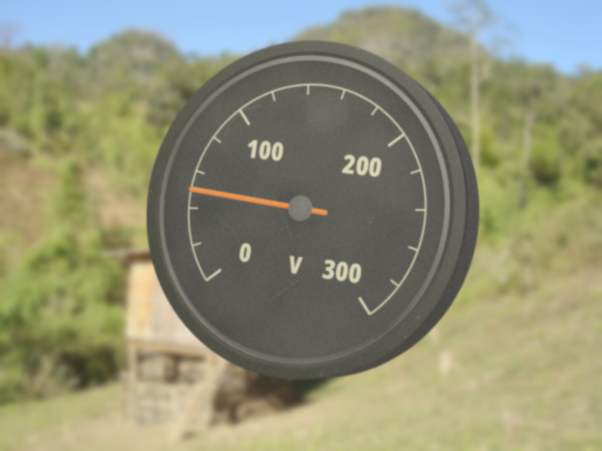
50 (V)
